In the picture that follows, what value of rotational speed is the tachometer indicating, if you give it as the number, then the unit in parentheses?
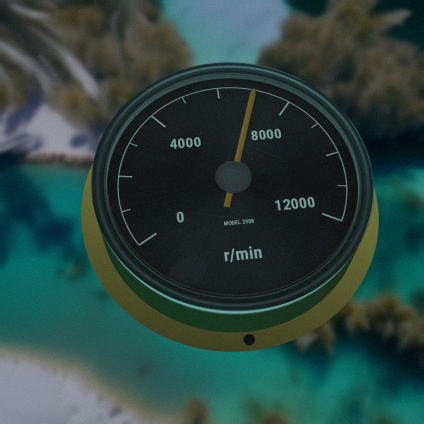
7000 (rpm)
